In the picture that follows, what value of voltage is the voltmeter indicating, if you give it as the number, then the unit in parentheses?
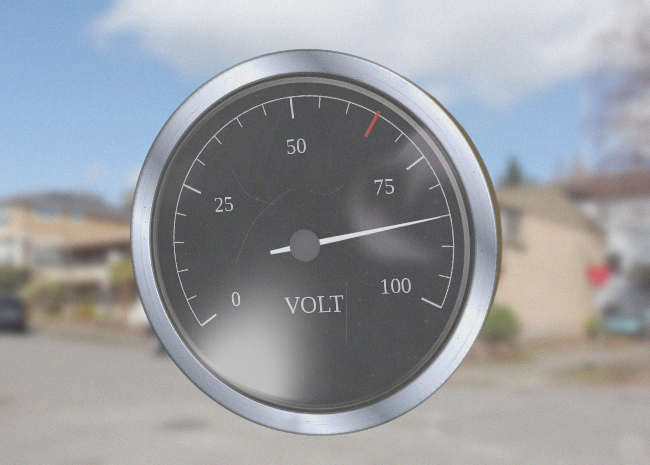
85 (V)
